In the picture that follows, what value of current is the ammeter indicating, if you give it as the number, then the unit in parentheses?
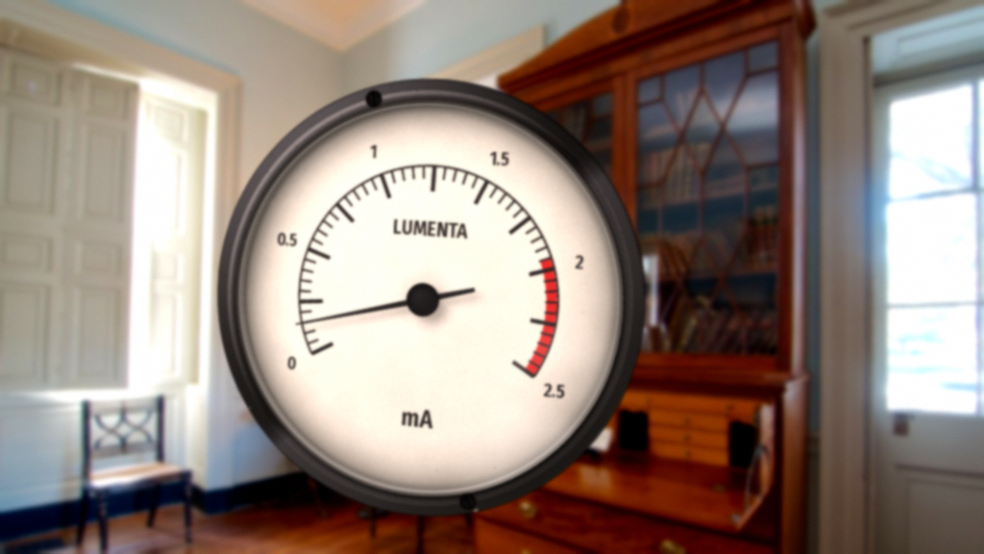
0.15 (mA)
